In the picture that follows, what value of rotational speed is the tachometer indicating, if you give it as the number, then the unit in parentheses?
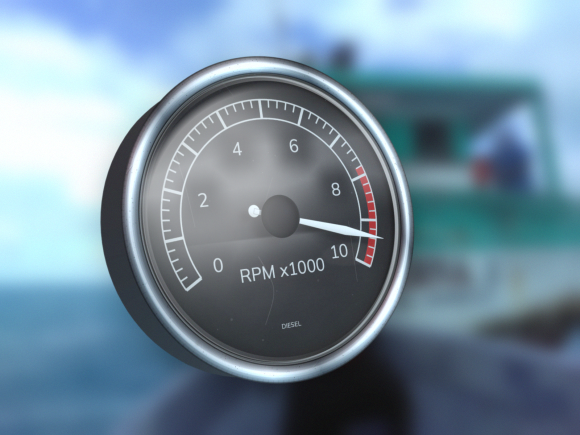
9400 (rpm)
